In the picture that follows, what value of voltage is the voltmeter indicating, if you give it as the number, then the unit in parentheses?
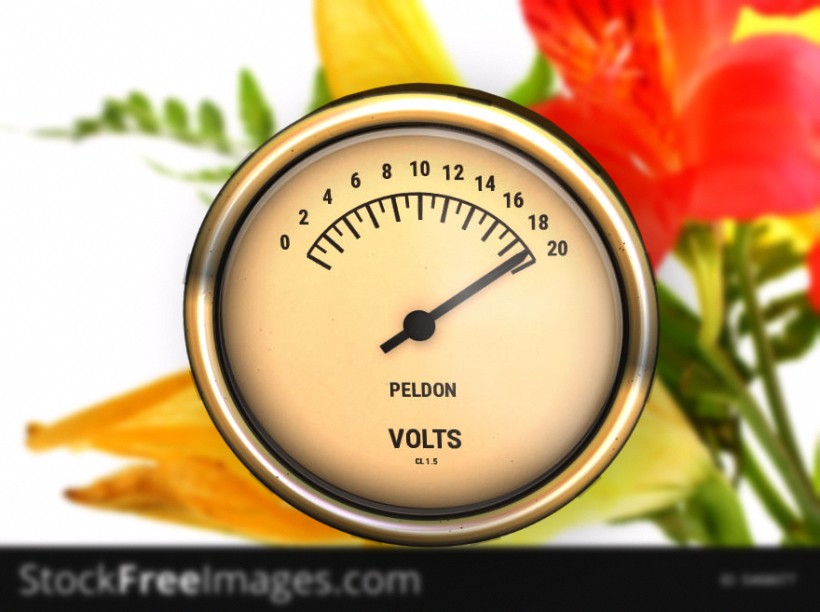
19 (V)
